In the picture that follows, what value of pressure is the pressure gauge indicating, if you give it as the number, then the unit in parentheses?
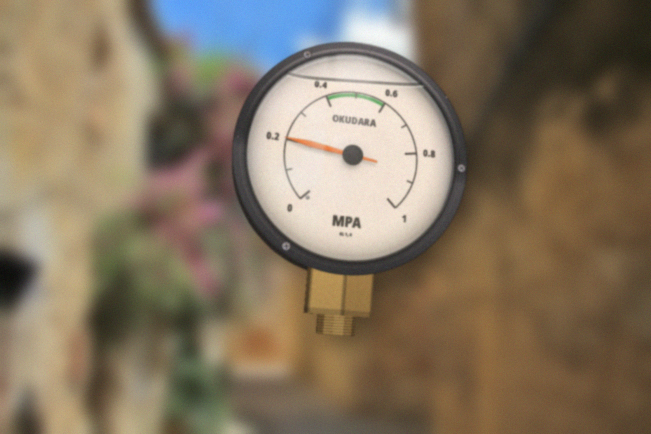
0.2 (MPa)
